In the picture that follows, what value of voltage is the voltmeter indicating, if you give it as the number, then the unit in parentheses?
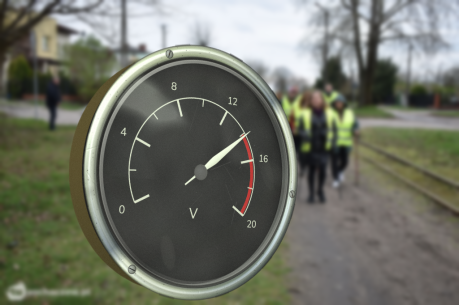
14 (V)
